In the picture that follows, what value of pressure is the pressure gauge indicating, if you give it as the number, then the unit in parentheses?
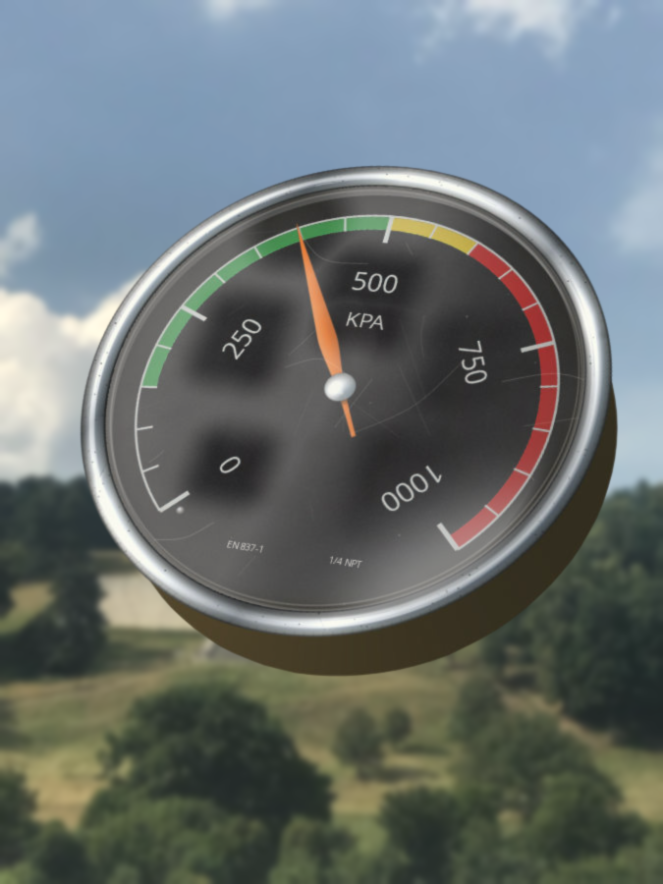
400 (kPa)
